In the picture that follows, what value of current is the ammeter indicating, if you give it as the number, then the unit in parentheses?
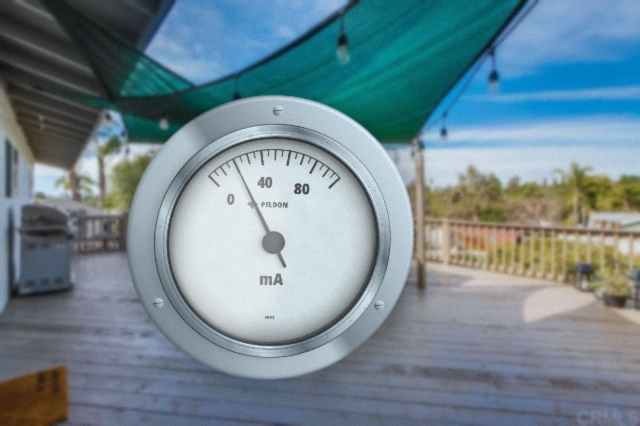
20 (mA)
